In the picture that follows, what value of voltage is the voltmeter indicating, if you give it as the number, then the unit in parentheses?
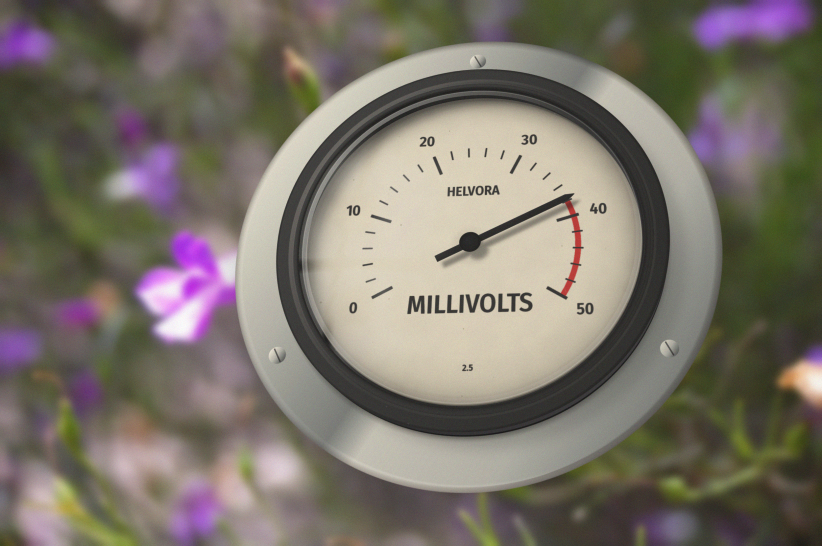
38 (mV)
